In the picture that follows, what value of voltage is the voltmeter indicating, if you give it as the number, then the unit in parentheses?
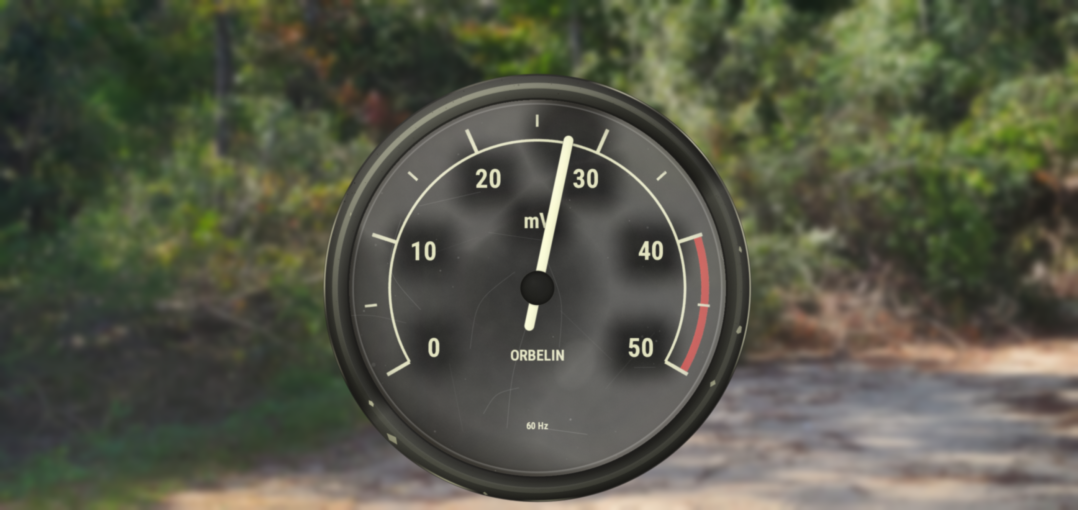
27.5 (mV)
